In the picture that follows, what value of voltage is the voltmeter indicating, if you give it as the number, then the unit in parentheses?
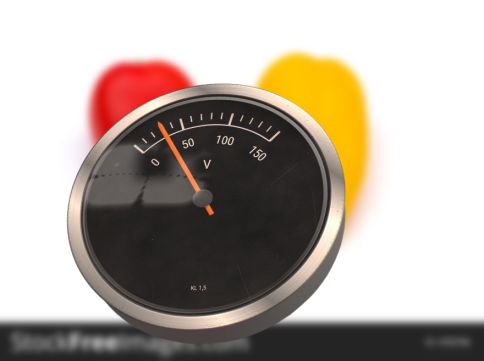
30 (V)
